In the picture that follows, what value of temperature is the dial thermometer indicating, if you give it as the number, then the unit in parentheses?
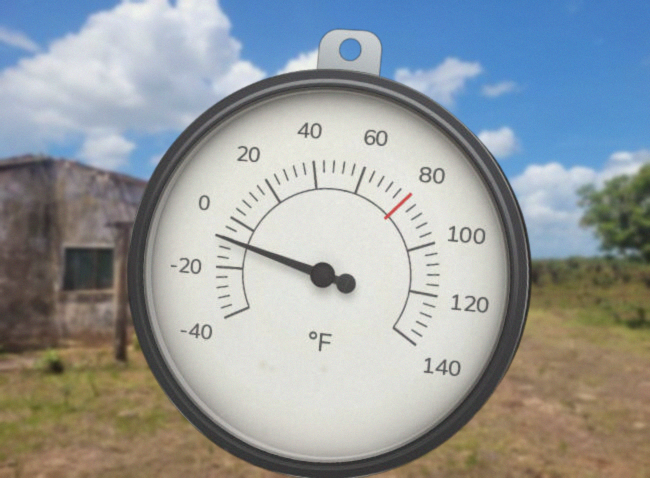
-8 (°F)
